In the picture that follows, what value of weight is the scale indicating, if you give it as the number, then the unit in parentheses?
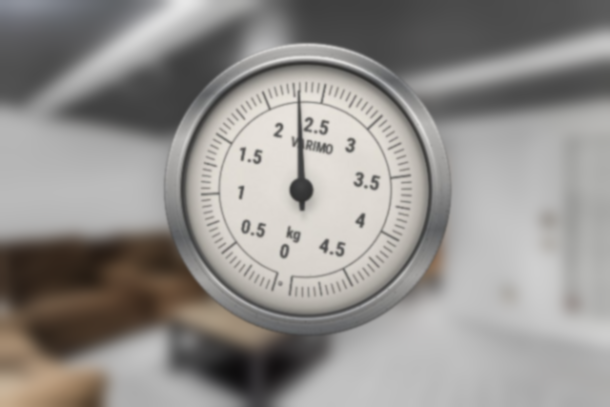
2.3 (kg)
